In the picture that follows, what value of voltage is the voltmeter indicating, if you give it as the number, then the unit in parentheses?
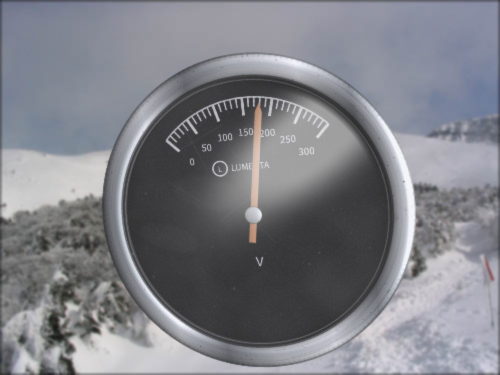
180 (V)
